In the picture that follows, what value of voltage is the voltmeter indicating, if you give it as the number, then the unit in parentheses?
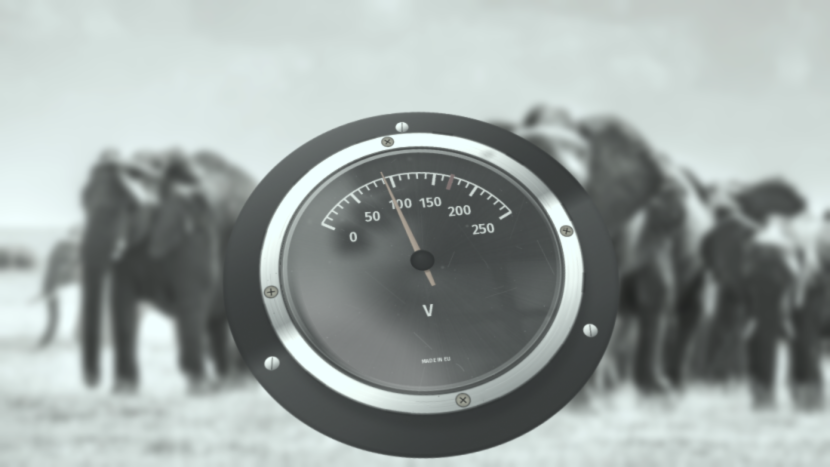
90 (V)
